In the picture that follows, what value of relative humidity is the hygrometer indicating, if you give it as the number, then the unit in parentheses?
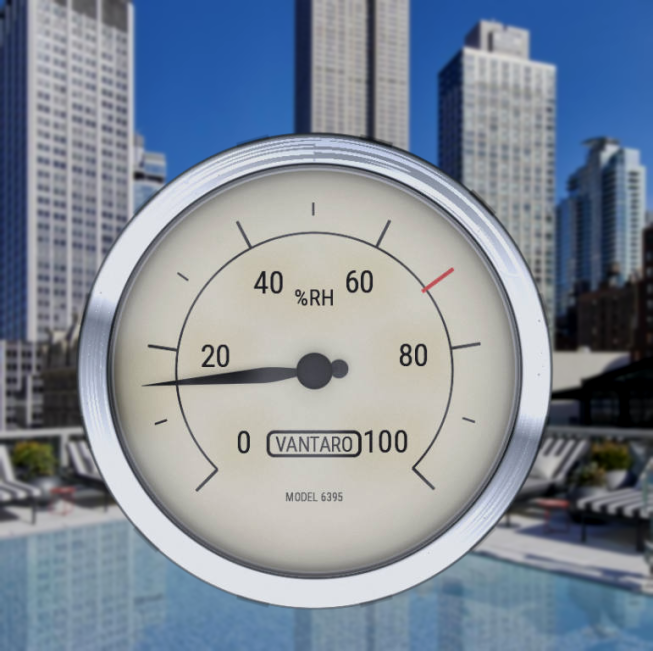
15 (%)
